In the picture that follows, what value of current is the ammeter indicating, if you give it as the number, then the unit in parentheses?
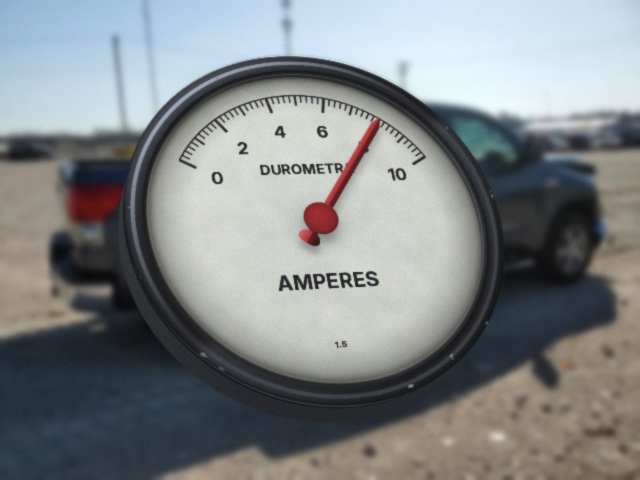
8 (A)
